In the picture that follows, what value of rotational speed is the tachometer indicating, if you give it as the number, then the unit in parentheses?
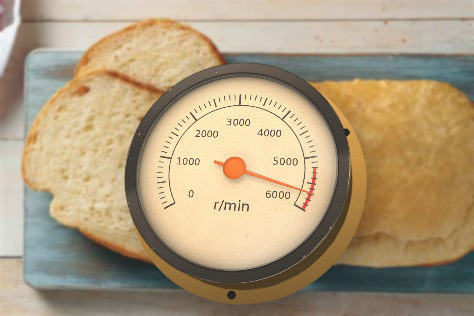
5700 (rpm)
